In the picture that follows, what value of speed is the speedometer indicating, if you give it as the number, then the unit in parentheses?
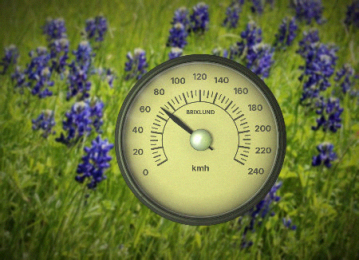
70 (km/h)
